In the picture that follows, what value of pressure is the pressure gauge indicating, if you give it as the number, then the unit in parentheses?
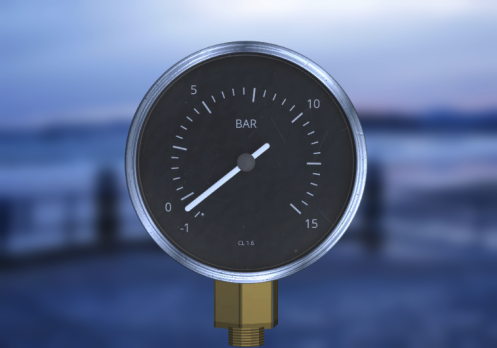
-0.5 (bar)
